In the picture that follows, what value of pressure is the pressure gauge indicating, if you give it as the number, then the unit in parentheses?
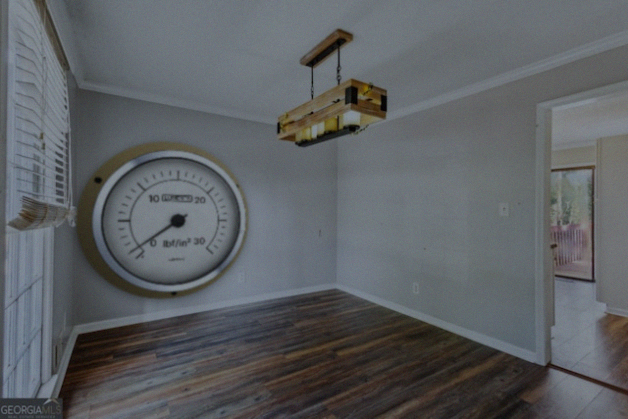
1 (psi)
